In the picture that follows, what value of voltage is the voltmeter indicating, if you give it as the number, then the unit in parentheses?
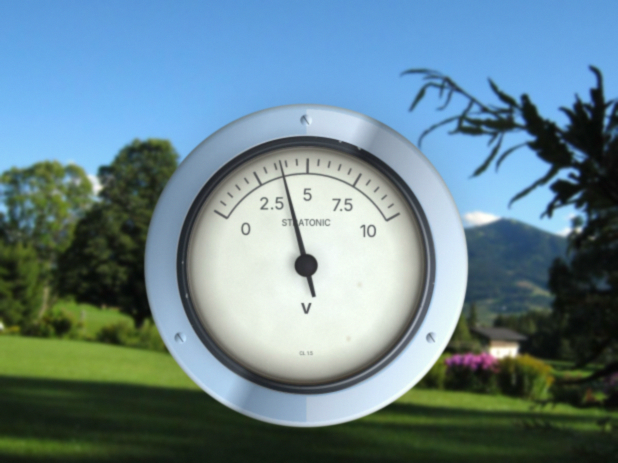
3.75 (V)
